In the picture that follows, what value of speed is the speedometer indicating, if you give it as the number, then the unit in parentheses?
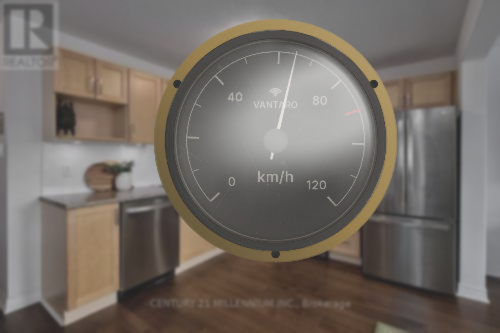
65 (km/h)
